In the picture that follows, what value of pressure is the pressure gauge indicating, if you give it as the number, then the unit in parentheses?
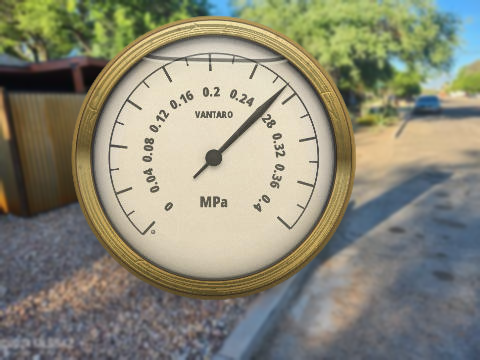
0.27 (MPa)
